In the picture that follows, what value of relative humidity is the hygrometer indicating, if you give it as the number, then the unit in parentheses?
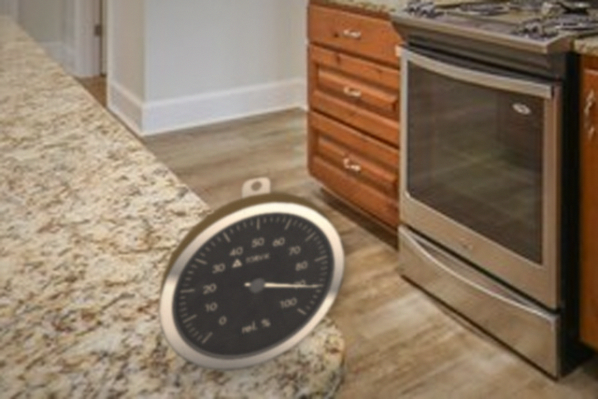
90 (%)
